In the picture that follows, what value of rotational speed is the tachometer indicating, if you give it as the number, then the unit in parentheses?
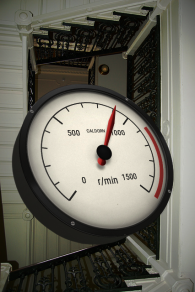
900 (rpm)
